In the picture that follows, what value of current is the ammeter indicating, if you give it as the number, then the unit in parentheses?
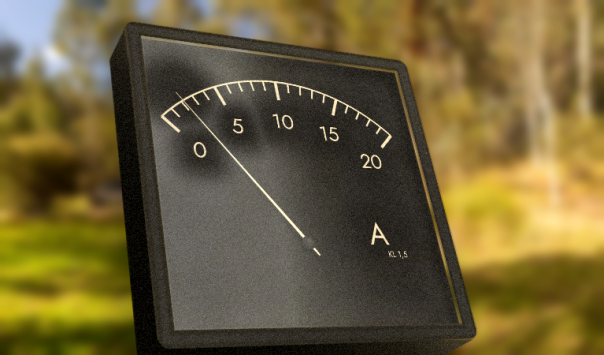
2 (A)
